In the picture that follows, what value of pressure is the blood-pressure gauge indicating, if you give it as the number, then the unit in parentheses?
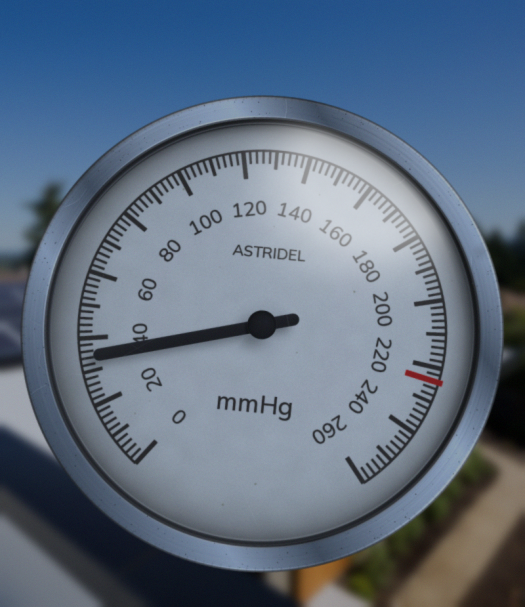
34 (mmHg)
